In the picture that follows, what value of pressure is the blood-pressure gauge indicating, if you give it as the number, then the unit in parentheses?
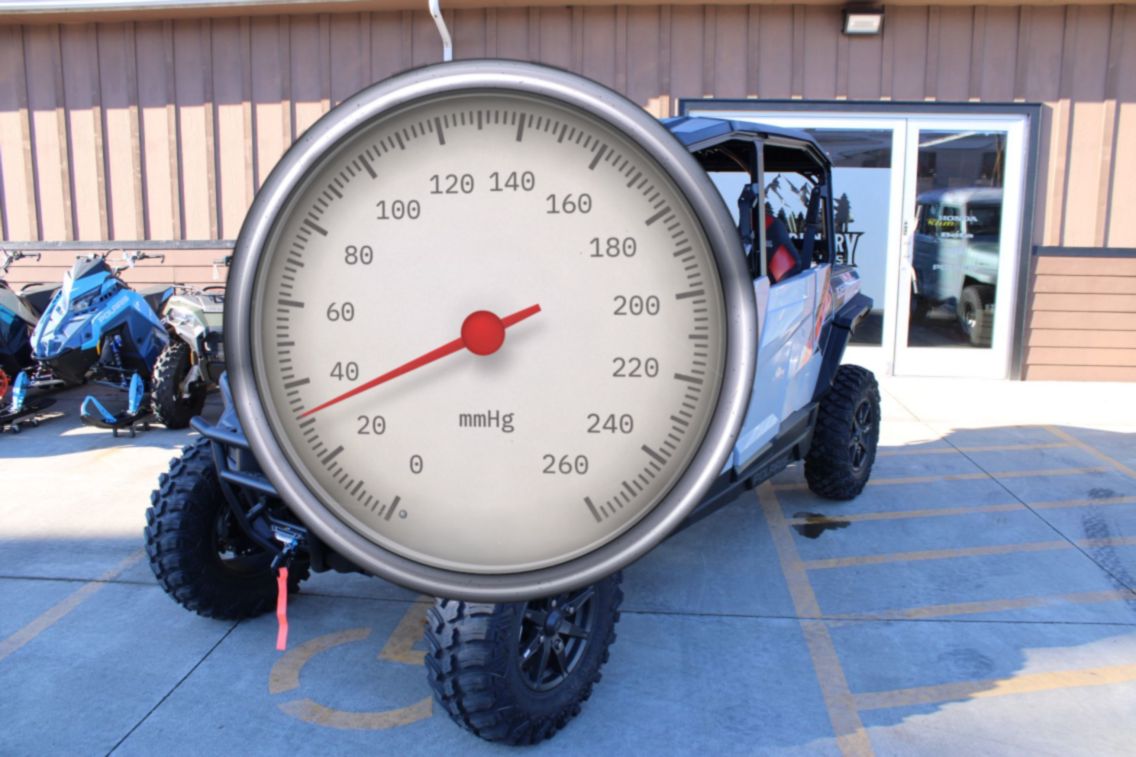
32 (mmHg)
